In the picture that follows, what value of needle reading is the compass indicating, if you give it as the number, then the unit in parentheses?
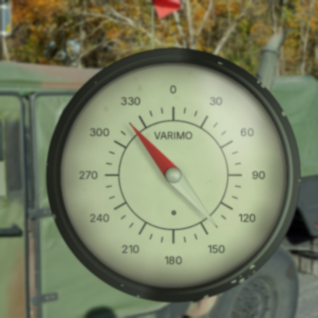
320 (°)
